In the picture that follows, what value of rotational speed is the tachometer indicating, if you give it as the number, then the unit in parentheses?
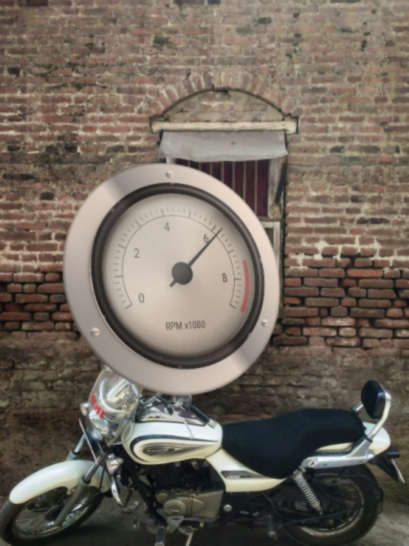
6200 (rpm)
